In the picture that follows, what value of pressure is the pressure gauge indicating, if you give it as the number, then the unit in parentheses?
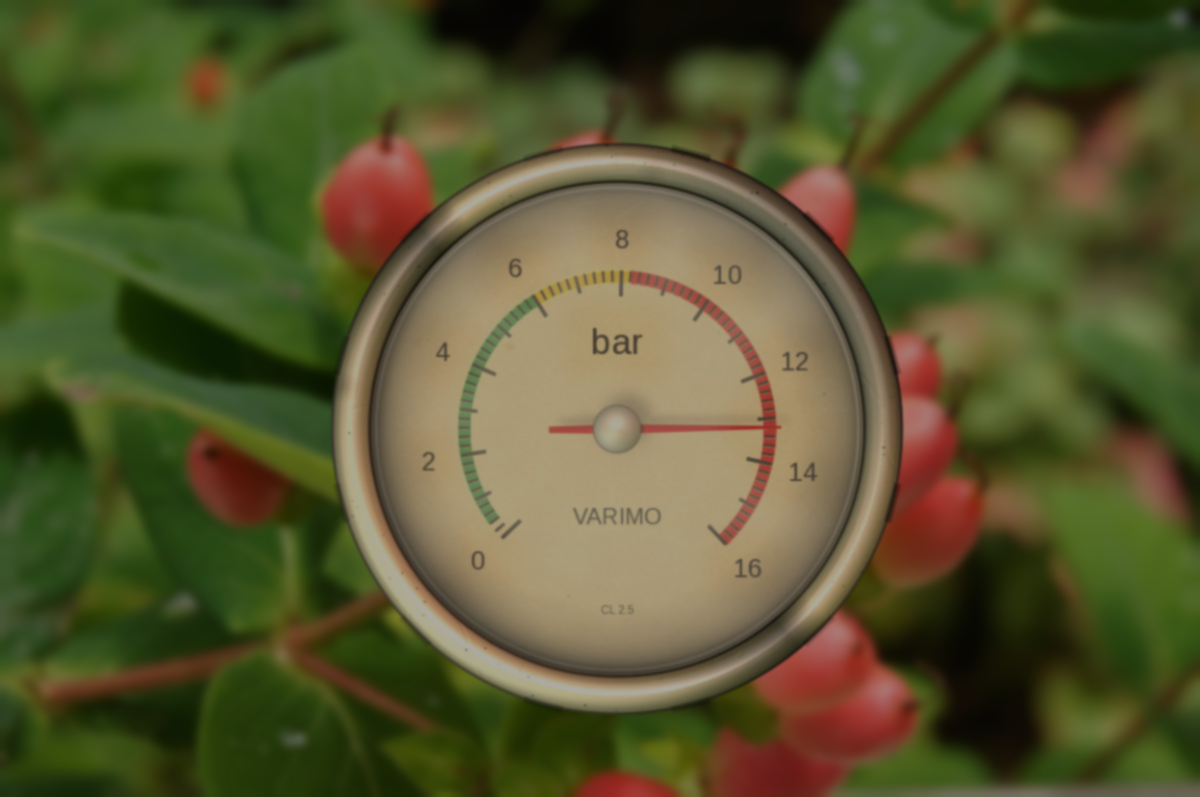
13.2 (bar)
